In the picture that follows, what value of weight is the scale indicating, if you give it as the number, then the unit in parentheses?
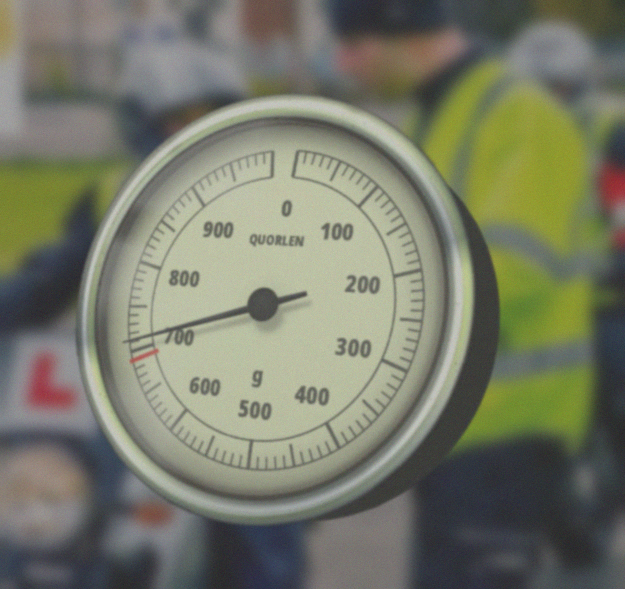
710 (g)
